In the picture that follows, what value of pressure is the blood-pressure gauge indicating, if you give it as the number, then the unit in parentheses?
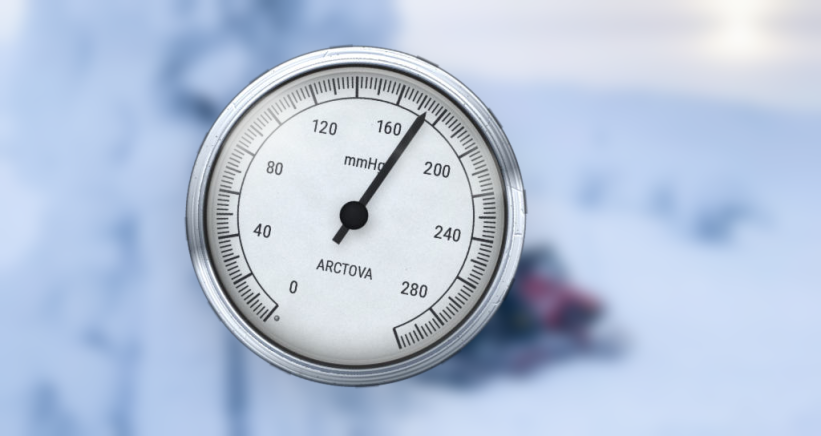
174 (mmHg)
